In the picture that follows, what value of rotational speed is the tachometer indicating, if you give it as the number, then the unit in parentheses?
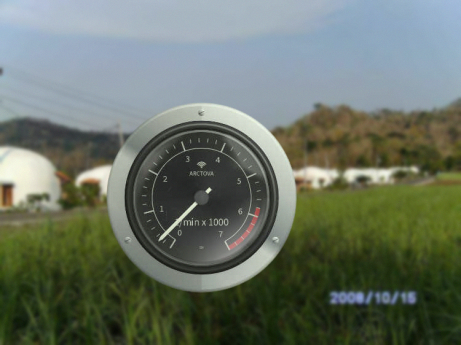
300 (rpm)
